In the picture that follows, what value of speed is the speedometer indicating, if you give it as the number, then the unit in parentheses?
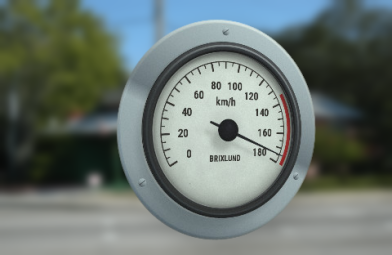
175 (km/h)
